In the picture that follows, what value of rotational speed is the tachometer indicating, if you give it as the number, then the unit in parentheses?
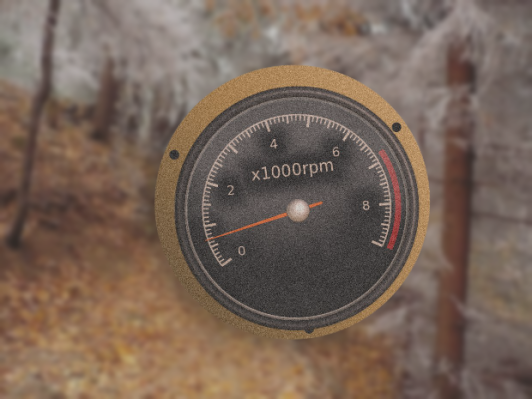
700 (rpm)
